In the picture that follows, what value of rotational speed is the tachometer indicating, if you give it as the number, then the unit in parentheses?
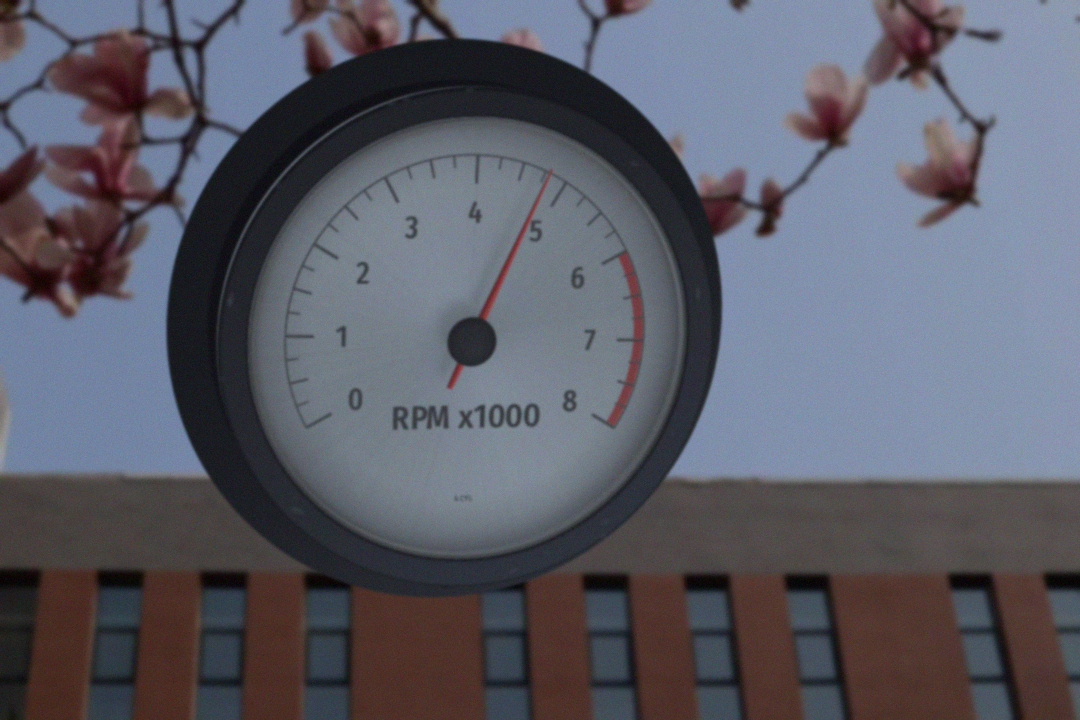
4750 (rpm)
